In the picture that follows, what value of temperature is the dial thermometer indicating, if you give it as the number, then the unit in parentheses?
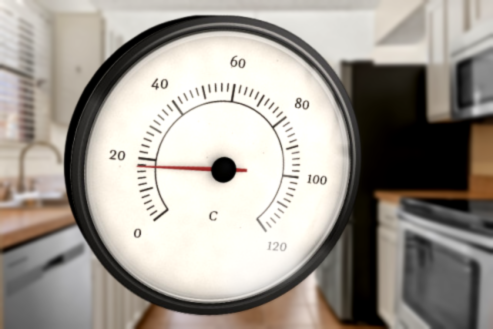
18 (°C)
